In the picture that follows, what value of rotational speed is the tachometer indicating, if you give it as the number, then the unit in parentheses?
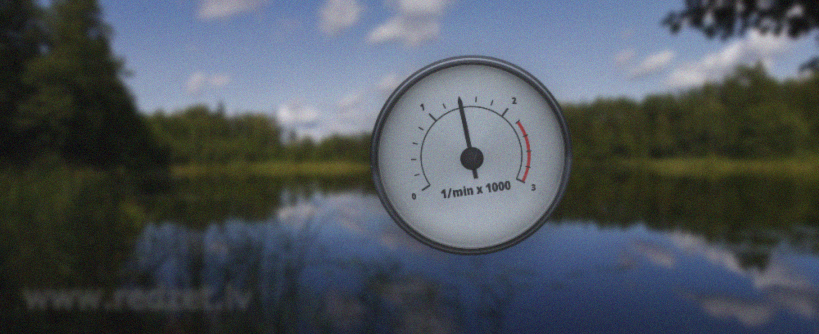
1400 (rpm)
